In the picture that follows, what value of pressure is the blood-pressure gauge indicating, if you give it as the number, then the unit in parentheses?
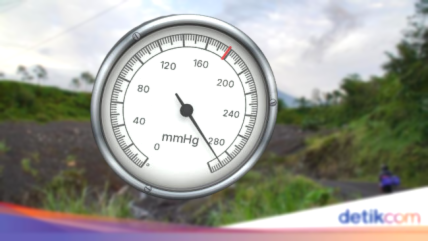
290 (mmHg)
